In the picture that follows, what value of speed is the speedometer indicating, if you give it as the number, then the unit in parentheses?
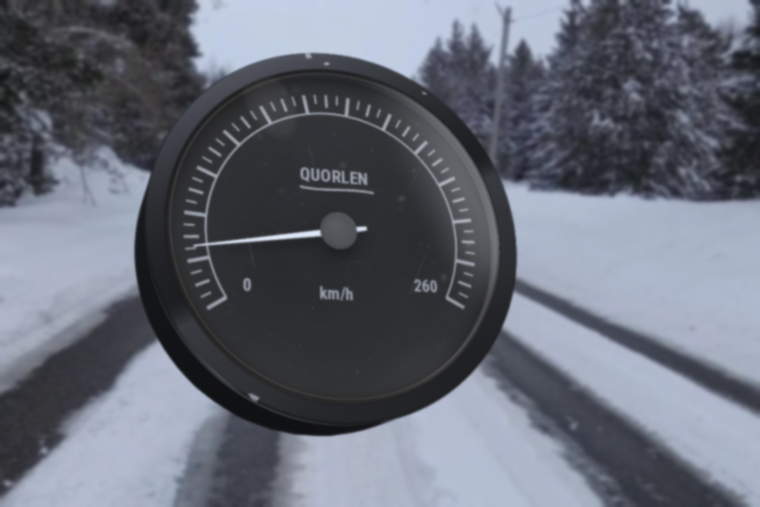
25 (km/h)
